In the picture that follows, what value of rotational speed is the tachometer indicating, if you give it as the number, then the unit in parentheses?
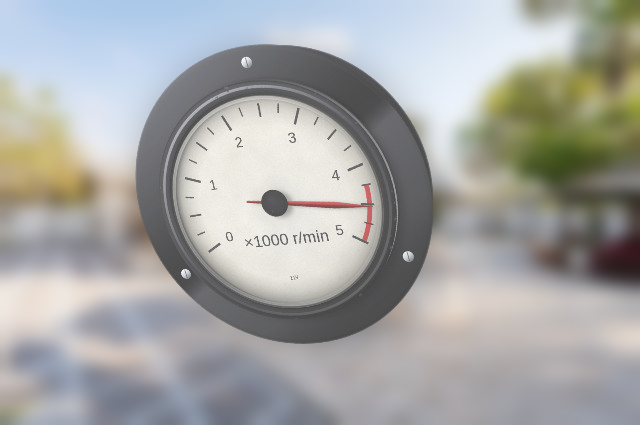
4500 (rpm)
